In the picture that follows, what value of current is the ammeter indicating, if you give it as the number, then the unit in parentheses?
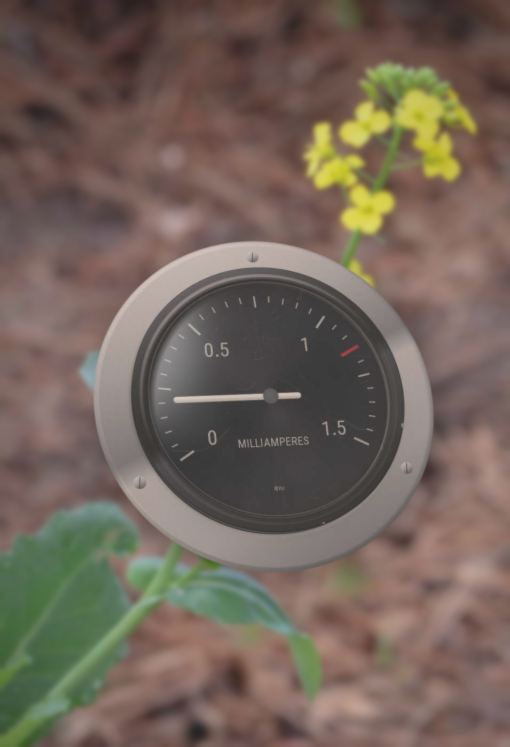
0.2 (mA)
